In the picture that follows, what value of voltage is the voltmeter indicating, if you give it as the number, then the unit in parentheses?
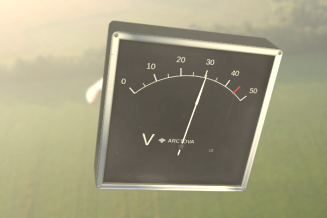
30 (V)
